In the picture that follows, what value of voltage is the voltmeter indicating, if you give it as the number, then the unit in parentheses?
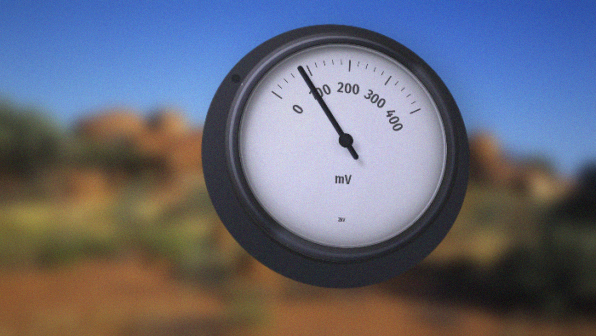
80 (mV)
